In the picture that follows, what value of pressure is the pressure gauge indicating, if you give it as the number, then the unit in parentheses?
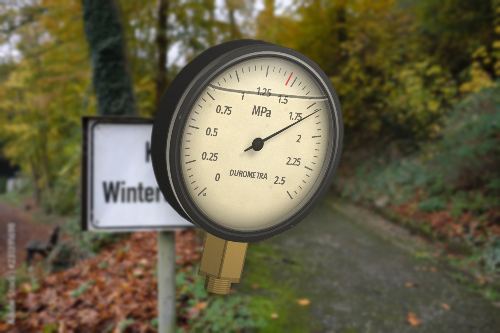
1.8 (MPa)
